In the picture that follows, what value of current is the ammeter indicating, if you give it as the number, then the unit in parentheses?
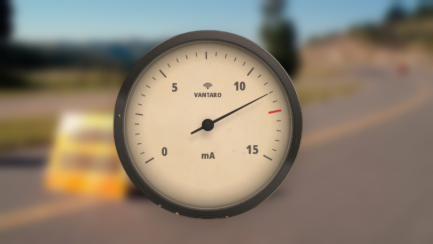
11.5 (mA)
